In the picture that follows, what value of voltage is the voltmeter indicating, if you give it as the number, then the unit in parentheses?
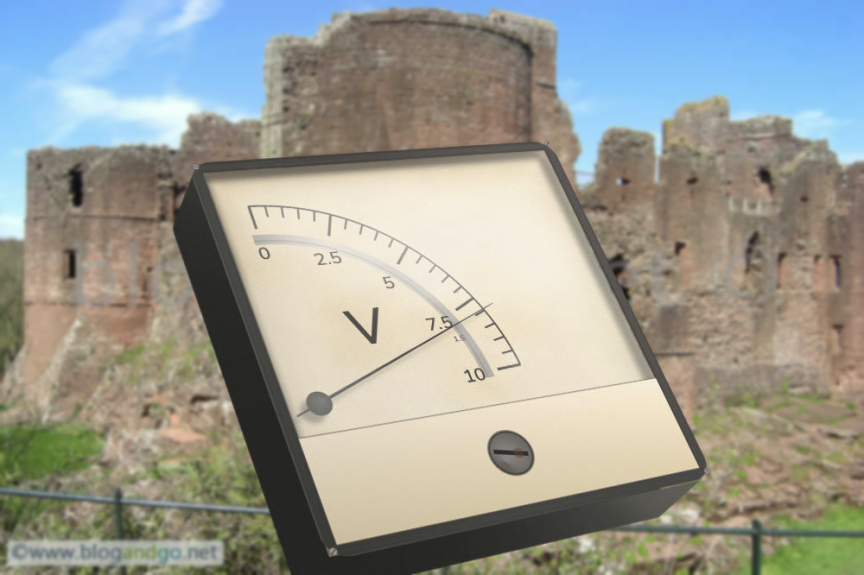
8 (V)
